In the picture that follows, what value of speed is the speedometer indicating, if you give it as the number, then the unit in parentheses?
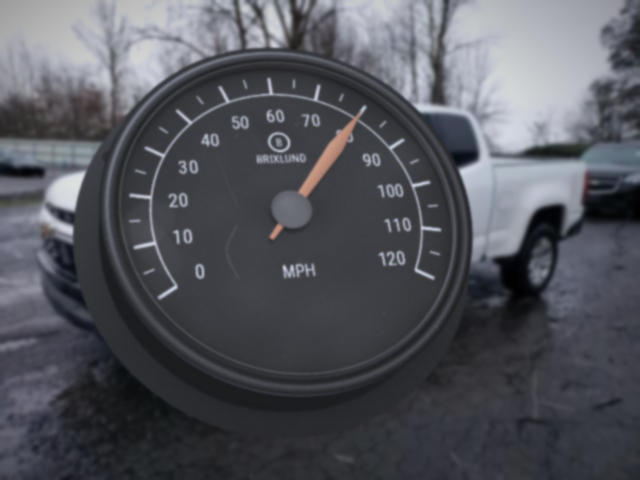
80 (mph)
